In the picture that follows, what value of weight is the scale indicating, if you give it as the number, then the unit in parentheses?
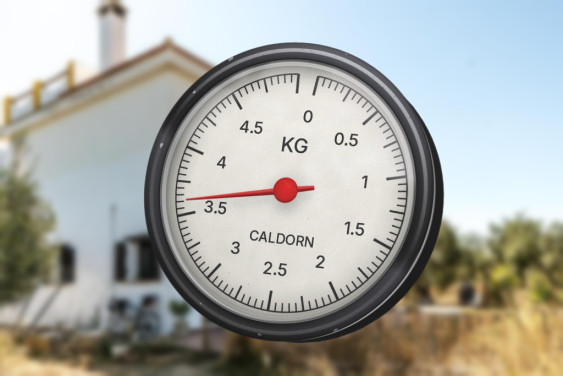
3.6 (kg)
